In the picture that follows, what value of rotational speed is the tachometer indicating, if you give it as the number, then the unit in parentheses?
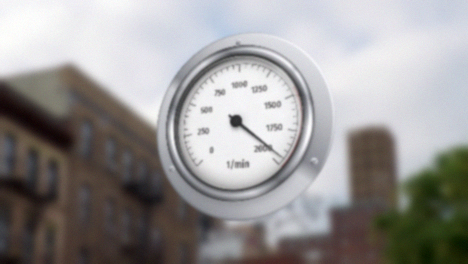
1950 (rpm)
